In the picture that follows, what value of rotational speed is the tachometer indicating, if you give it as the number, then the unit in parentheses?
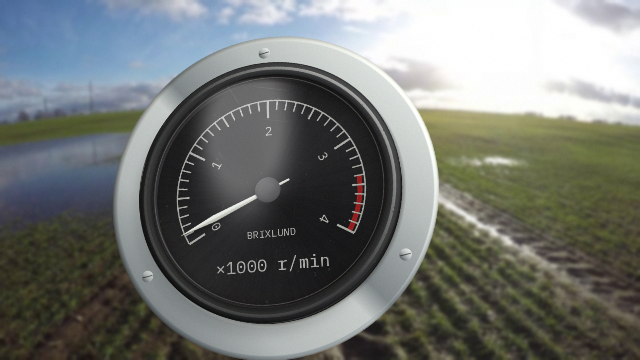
100 (rpm)
